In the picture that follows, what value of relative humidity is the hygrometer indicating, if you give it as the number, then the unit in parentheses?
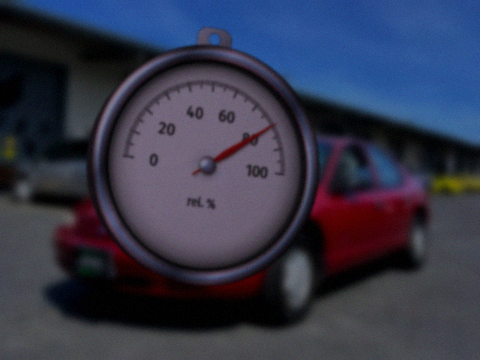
80 (%)
